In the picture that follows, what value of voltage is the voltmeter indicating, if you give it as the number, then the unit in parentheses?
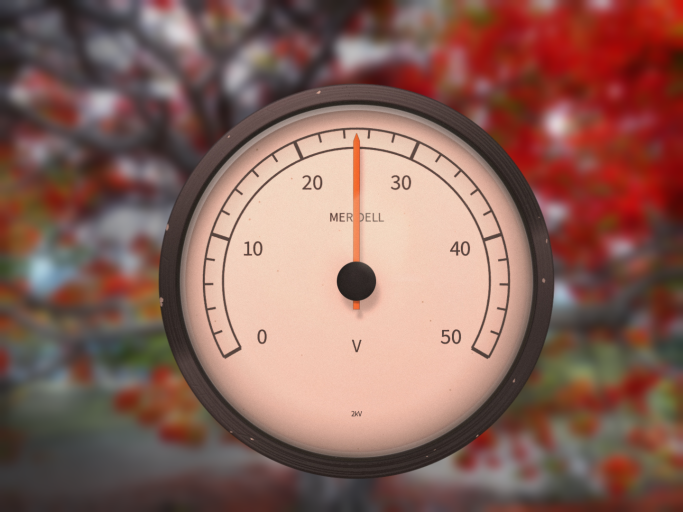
25 (V)
